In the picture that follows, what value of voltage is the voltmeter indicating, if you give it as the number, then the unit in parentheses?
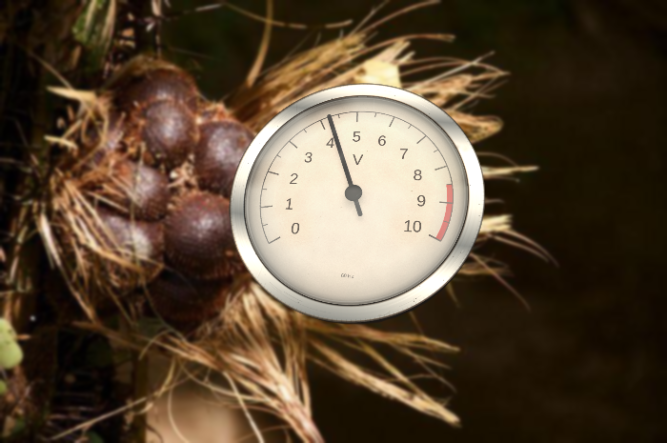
4.25 (V)
